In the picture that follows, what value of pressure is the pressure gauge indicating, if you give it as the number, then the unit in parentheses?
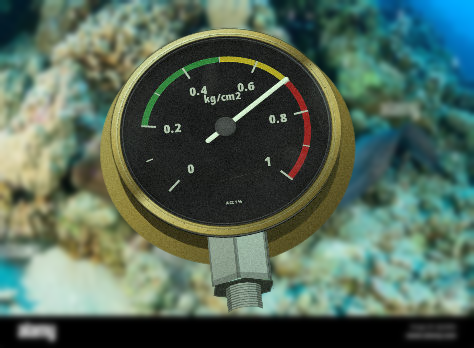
0.7 (kg/cm²)
